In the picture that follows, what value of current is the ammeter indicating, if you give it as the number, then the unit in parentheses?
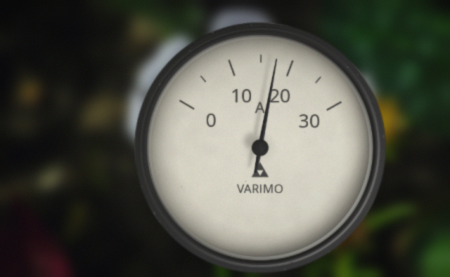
17.5 (A)
